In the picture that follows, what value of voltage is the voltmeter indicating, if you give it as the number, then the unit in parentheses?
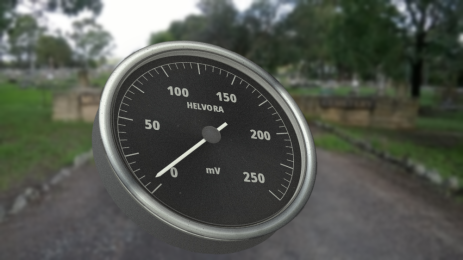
5 (mV)
